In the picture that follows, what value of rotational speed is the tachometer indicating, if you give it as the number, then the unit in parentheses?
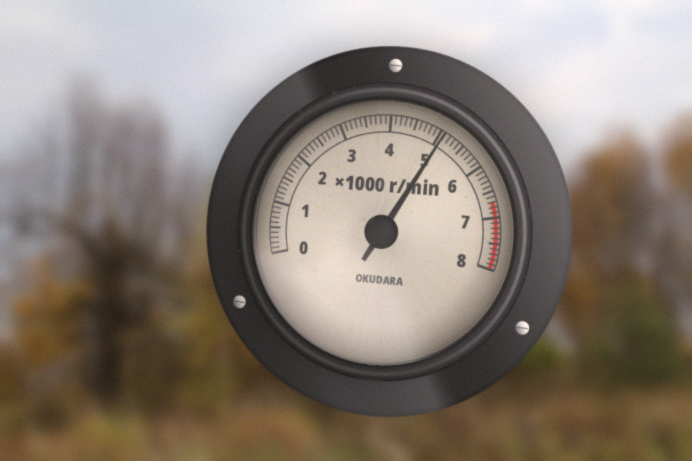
5100 (rpm)
